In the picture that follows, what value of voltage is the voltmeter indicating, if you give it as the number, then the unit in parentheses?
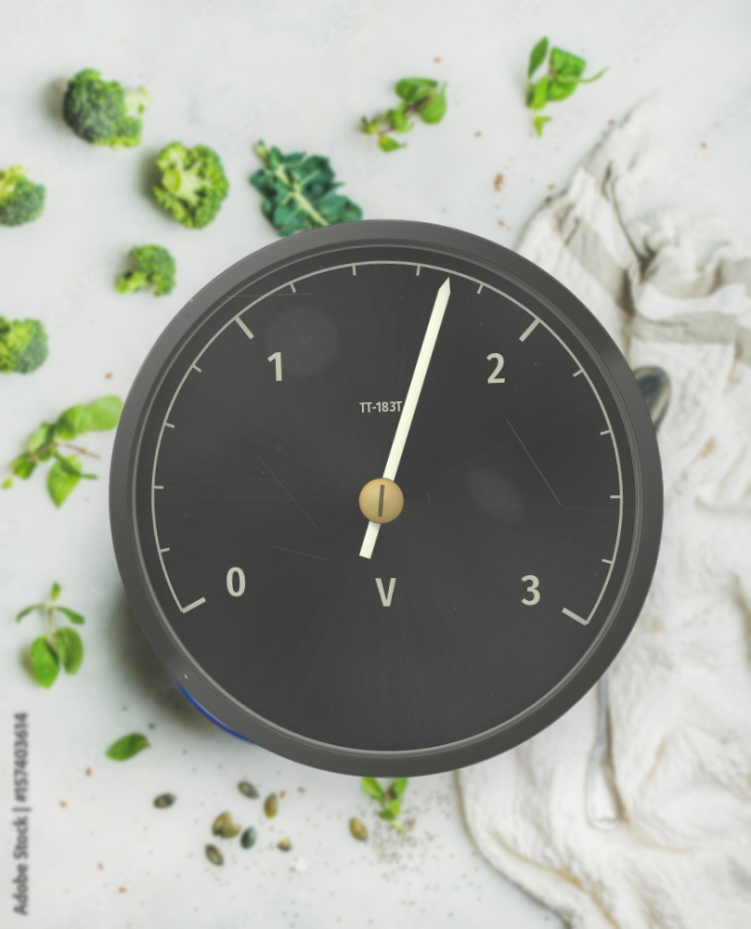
1.7 (V)
